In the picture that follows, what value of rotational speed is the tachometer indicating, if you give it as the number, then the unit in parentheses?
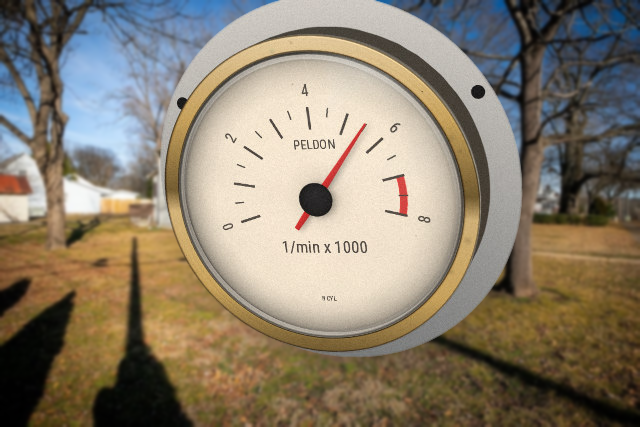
5500 (rpm)
